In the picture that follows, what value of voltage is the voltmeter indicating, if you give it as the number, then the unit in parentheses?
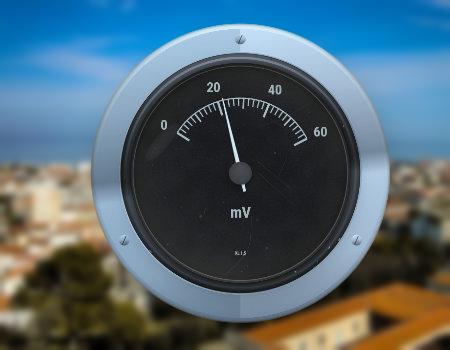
22 (mV)
